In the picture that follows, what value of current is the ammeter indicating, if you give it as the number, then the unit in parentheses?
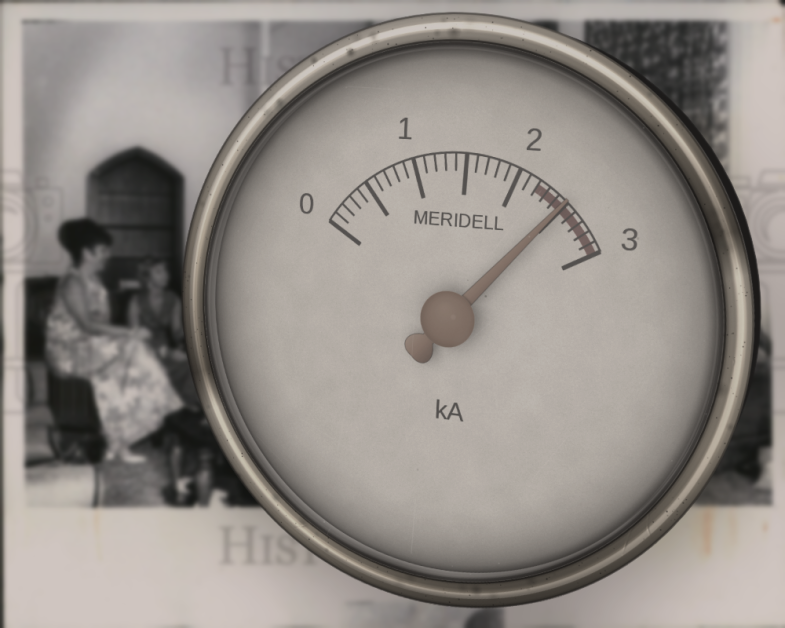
2.5 (kA)
